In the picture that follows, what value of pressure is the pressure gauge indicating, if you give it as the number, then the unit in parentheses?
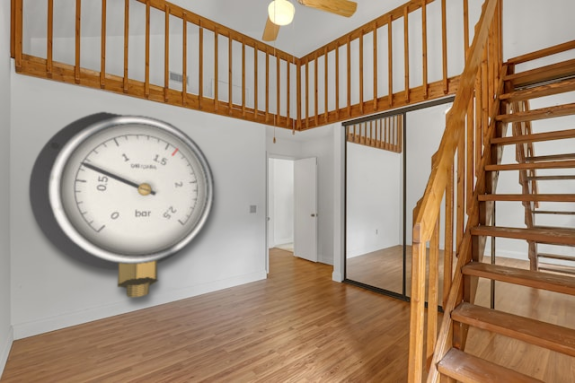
0.65 (bar)
